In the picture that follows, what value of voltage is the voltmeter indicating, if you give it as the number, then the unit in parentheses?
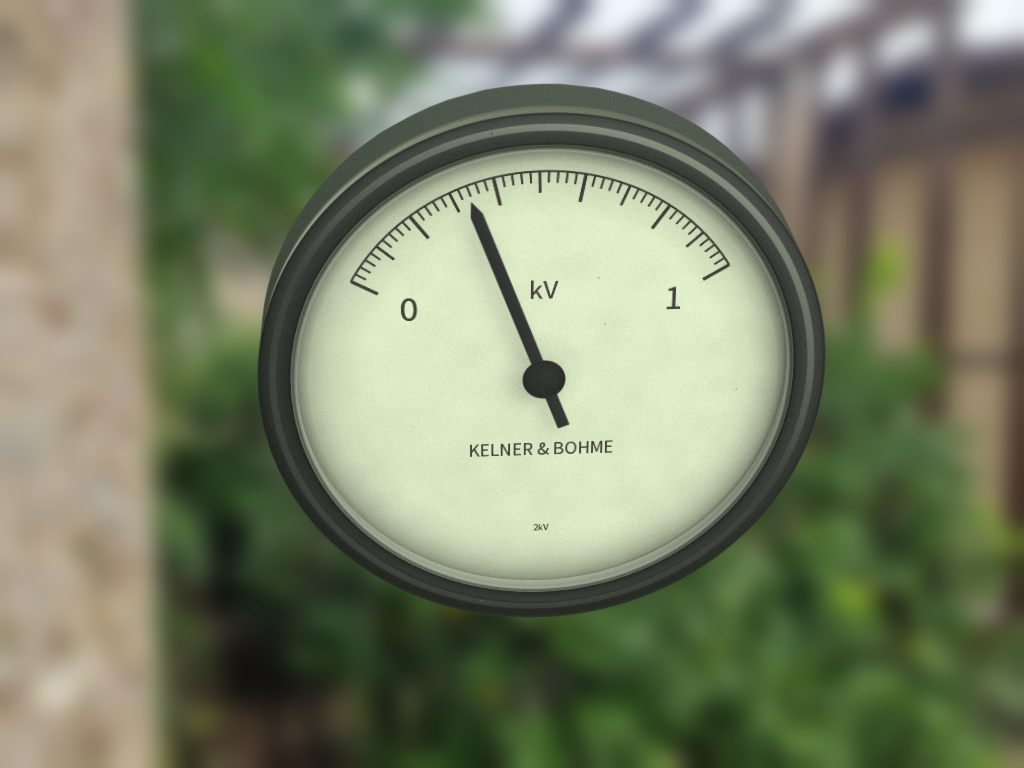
0.34 (kV)
